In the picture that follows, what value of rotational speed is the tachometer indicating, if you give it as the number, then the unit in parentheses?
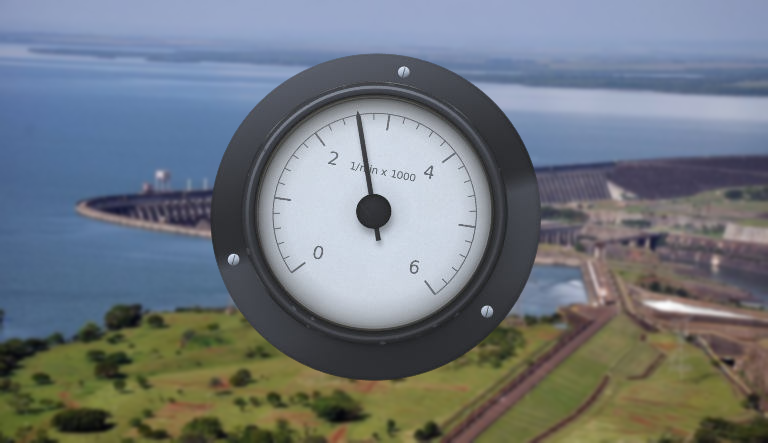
2600 (rpm)
